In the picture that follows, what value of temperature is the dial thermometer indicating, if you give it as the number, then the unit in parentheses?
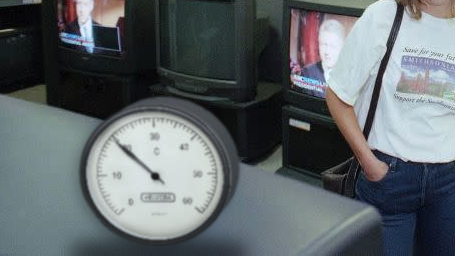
20 (°C)
